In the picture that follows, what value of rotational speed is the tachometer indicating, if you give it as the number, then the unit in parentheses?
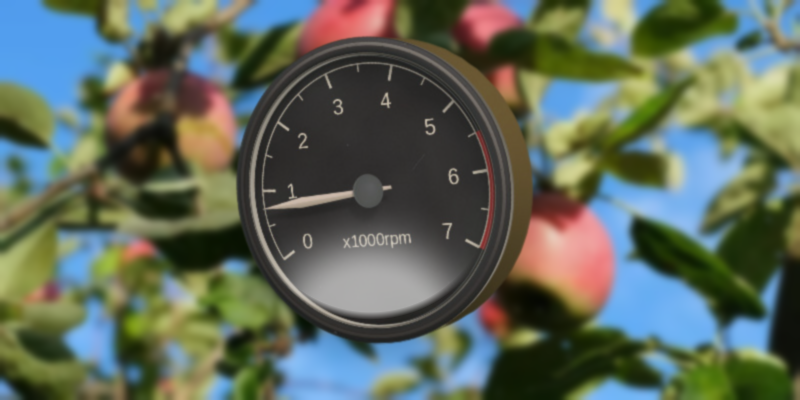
750 (rpm)
